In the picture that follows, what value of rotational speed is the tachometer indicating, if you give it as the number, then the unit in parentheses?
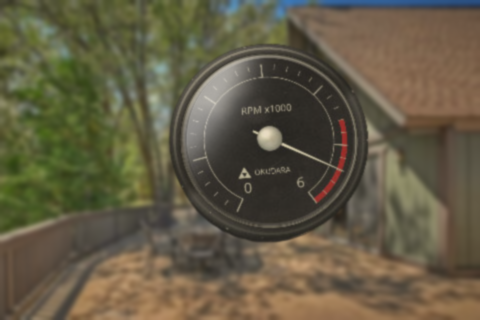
5400 (rpm)
